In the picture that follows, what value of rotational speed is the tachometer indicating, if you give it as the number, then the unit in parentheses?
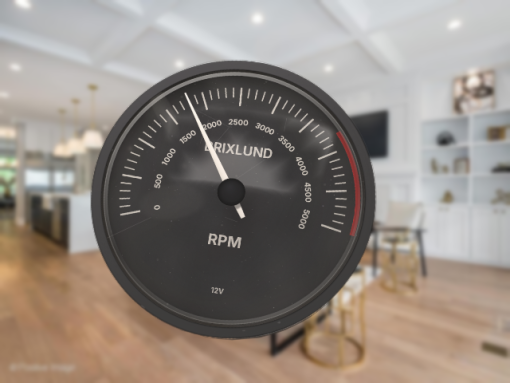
1800 (rpm)
